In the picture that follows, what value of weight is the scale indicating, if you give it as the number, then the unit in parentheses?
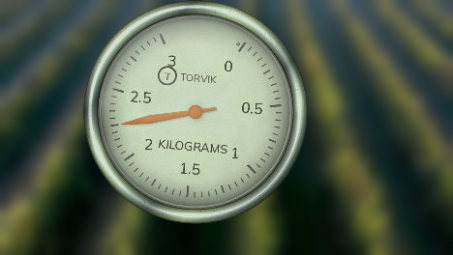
2.25 (kg)
